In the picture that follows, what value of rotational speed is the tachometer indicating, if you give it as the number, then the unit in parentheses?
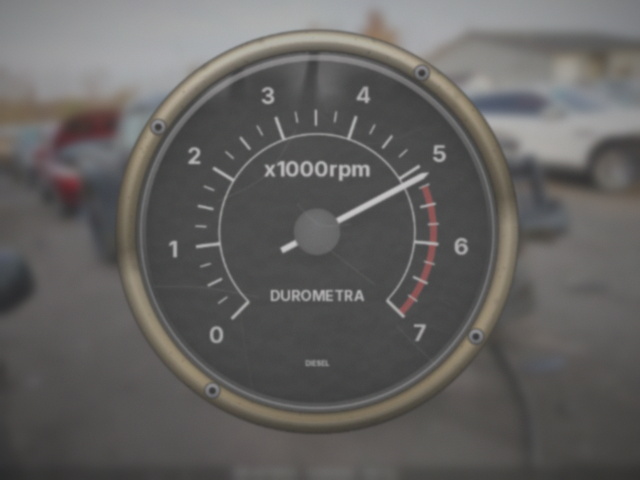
5125 (rpm)
